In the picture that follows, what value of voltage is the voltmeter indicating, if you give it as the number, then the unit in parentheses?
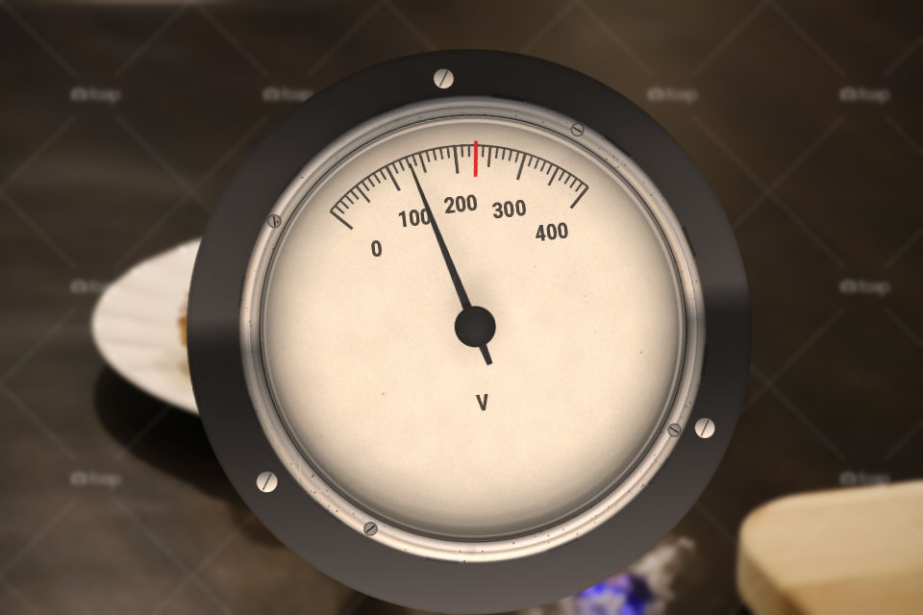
130 (V)
